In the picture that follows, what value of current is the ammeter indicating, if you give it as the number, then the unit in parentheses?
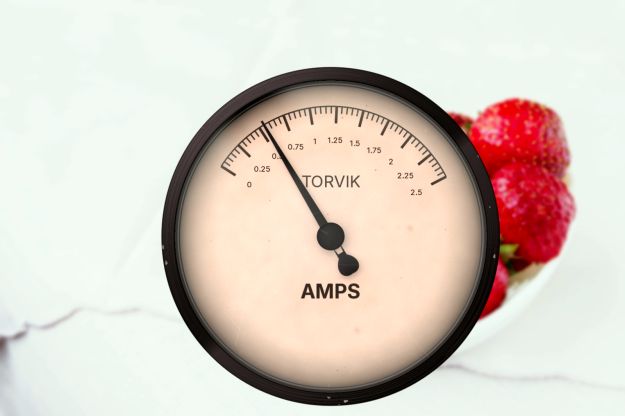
0.55 (A)
